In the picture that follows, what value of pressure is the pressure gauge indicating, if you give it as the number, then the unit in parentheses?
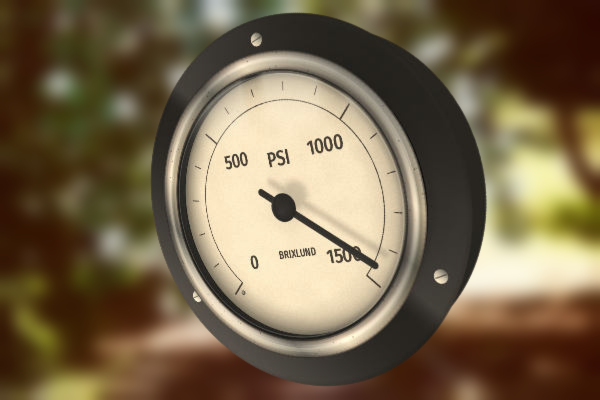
1450 (psi)
